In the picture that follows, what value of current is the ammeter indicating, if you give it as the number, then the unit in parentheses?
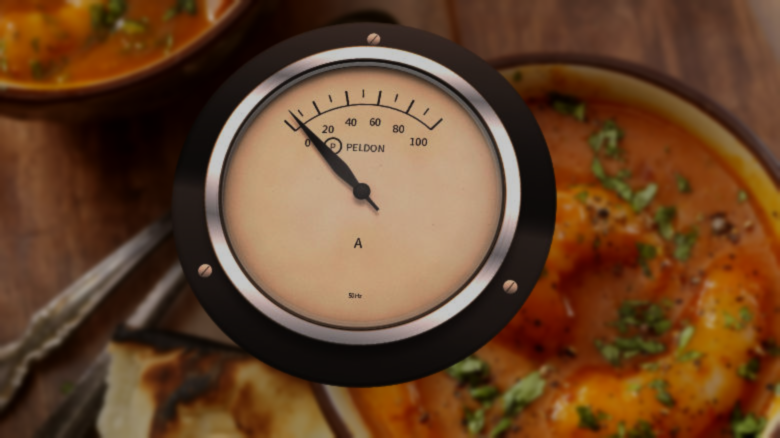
5 (A)
